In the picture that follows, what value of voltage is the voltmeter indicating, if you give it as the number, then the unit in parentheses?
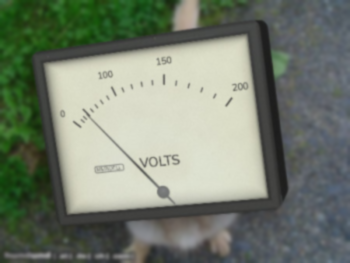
50 (V)
